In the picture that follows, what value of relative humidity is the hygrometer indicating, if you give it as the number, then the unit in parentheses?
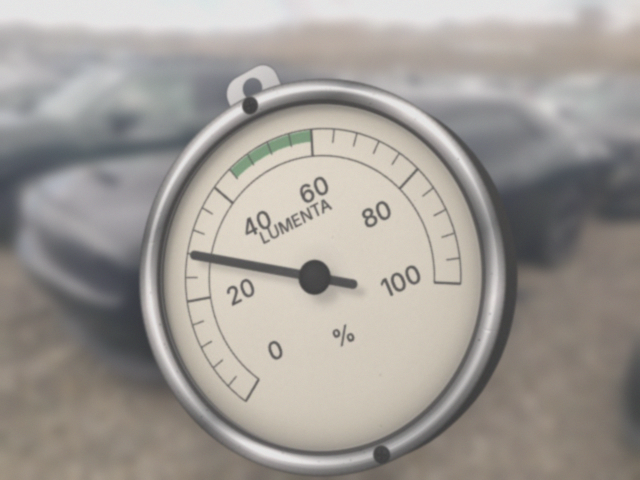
28 (%)
